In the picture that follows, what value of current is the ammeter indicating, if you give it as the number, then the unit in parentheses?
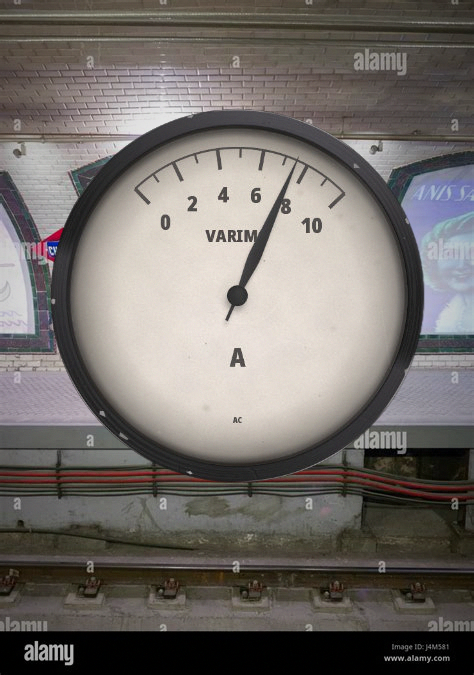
7.5 (A)
